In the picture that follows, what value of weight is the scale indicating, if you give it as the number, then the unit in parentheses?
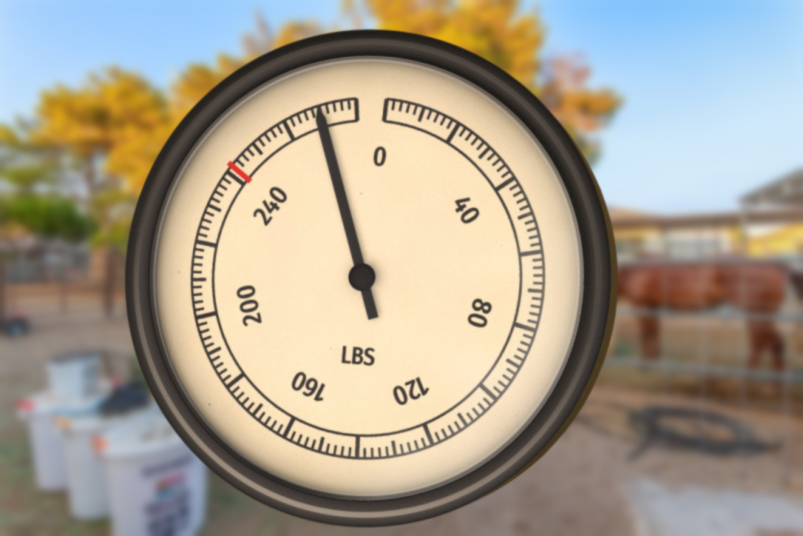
270 (lb)
